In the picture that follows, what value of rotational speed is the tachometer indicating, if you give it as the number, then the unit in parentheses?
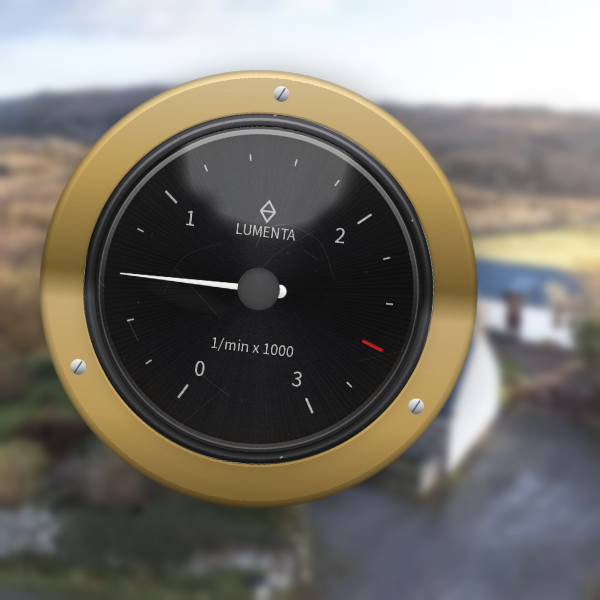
600 (rpm)
